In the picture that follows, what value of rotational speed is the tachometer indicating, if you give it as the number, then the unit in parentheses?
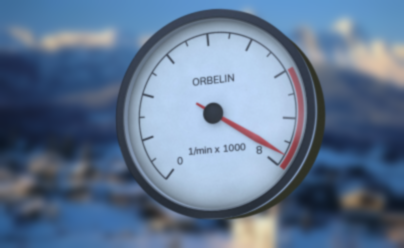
7750 (rpm)
